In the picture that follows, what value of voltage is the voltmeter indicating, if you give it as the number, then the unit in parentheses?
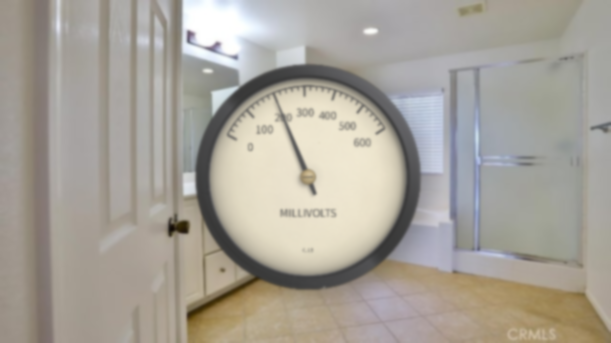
200 (mV)
